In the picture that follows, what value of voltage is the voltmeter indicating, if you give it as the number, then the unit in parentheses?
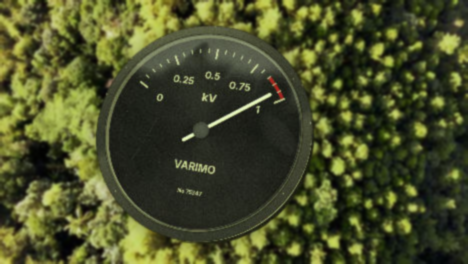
0.95 (kV)
